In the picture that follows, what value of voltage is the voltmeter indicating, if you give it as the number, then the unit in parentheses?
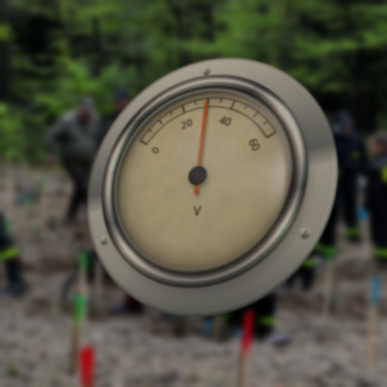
30 (V)
